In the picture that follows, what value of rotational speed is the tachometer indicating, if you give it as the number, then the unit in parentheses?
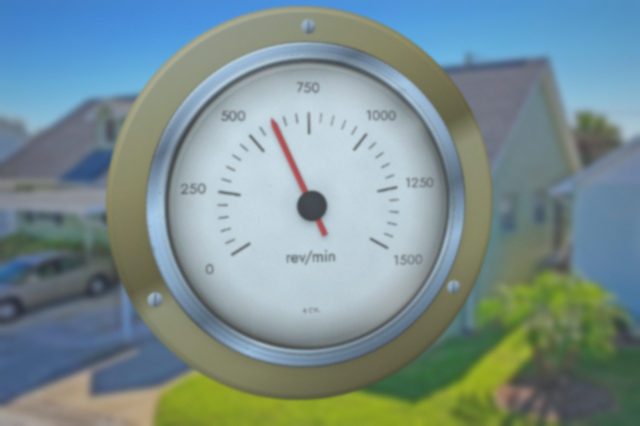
600 (rpm)
